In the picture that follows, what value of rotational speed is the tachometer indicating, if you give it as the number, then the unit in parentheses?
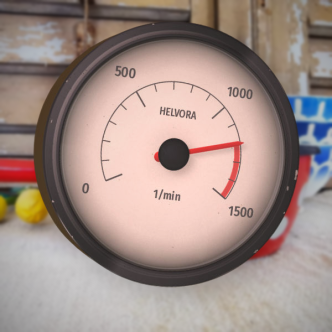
1200 (rpm)
